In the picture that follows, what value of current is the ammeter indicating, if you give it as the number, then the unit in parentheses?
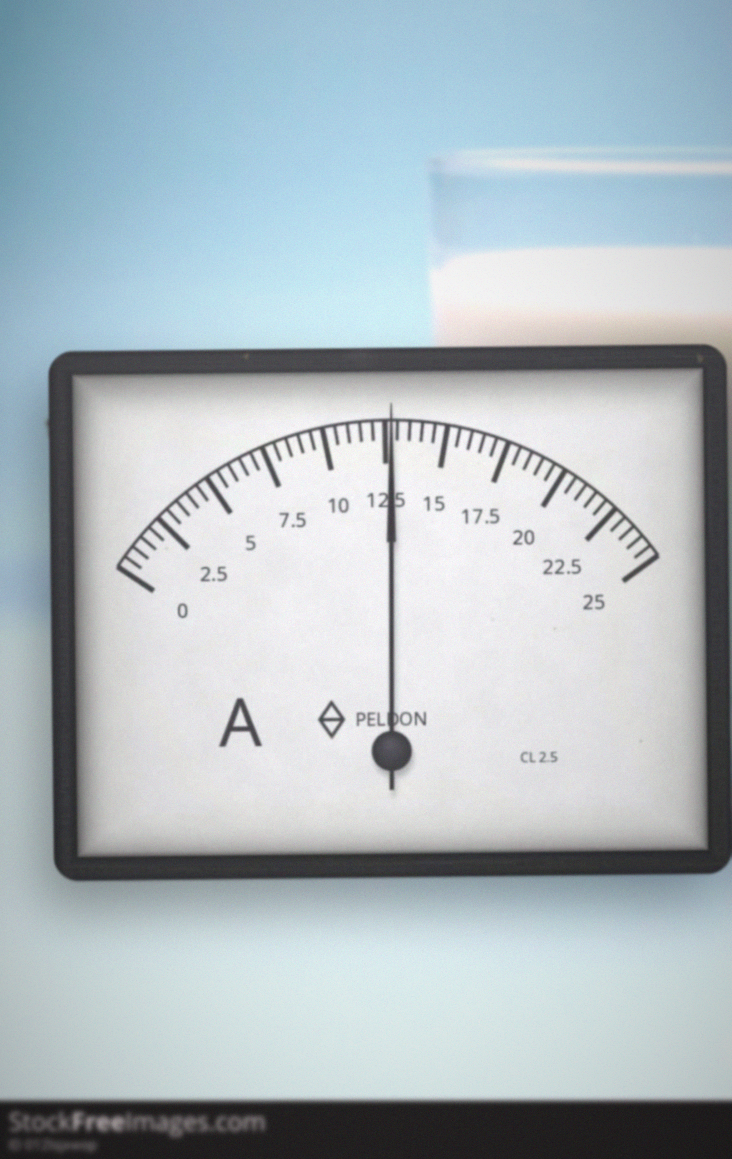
12.75 (A)
